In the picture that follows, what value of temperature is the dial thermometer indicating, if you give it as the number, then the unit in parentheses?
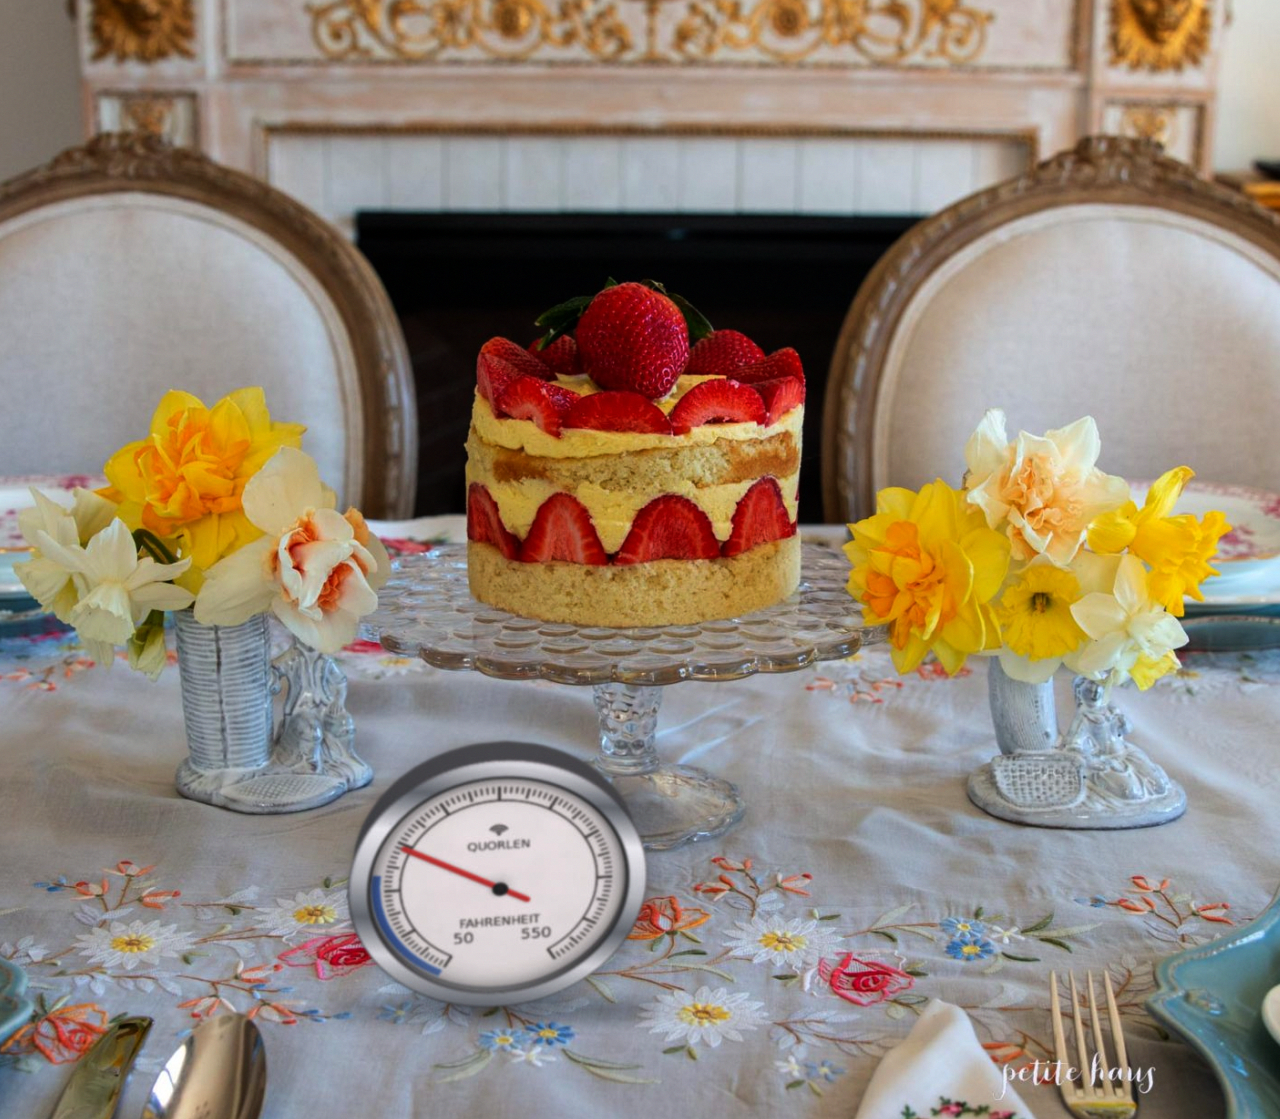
200 (°F)
